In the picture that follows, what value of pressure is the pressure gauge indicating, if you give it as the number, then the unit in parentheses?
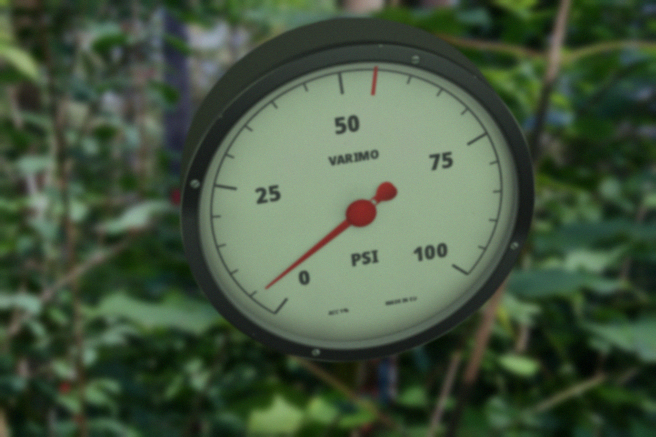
5 (psi)
